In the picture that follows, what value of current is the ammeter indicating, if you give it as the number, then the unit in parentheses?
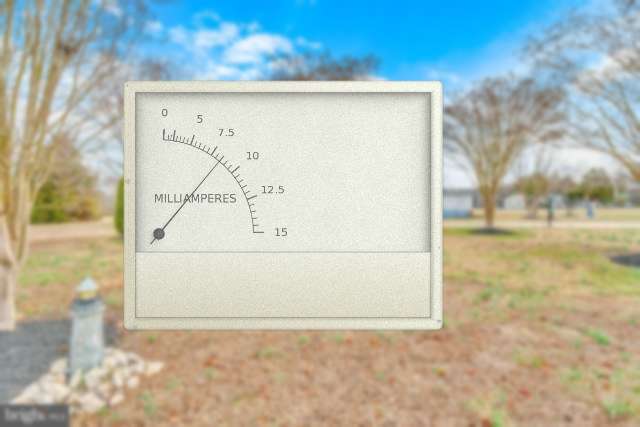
8.5 (mA)
